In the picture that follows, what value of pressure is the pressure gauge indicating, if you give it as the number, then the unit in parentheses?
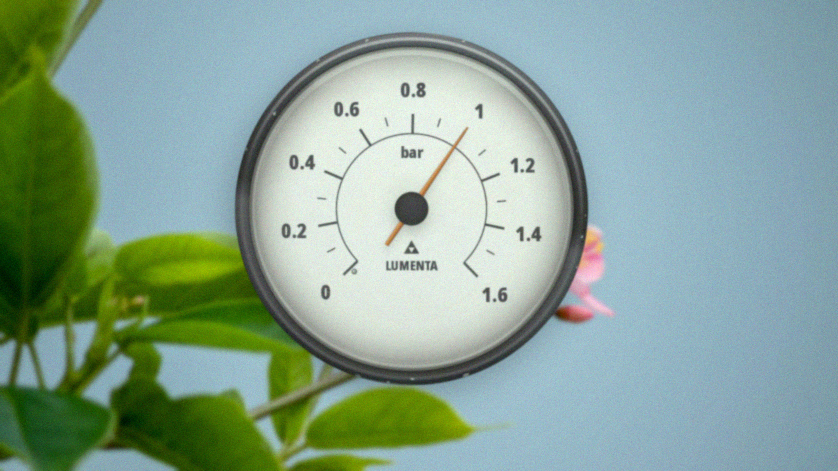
1 (bar)
